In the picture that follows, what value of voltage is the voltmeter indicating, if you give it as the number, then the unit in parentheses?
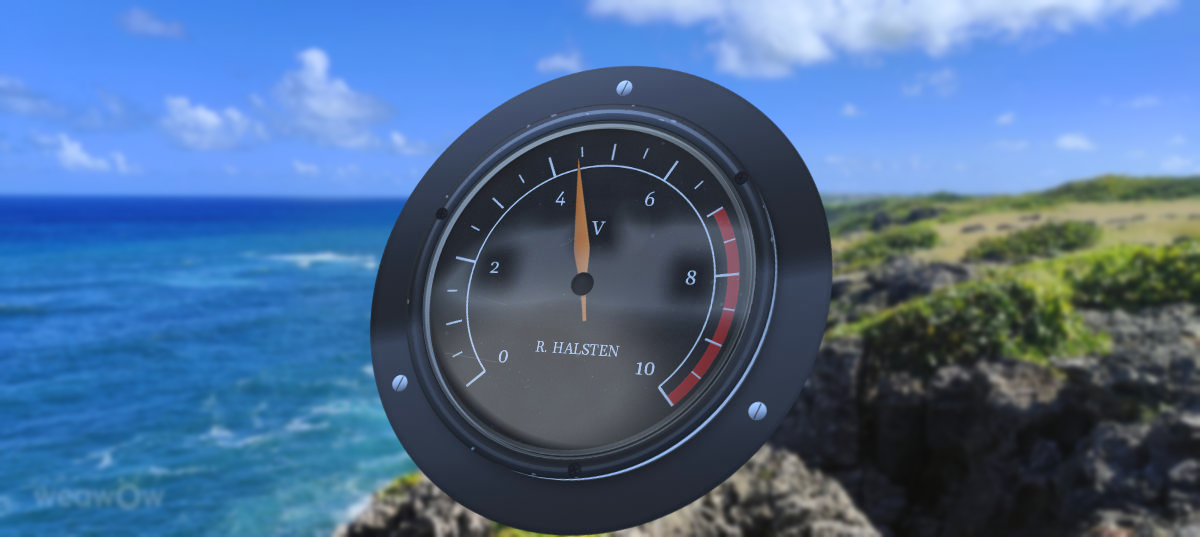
4.5 (V)
